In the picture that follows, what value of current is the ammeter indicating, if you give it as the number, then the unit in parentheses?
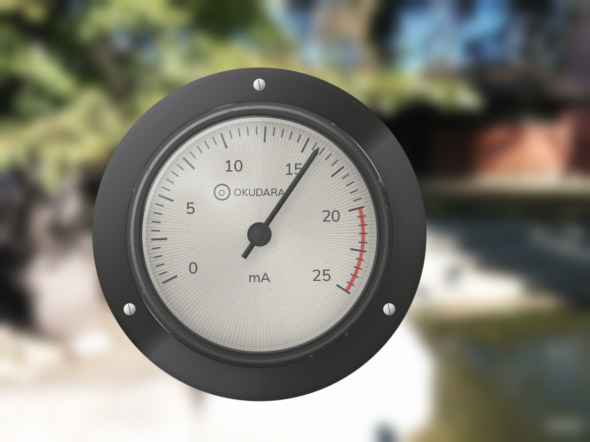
15.75 (mA)
